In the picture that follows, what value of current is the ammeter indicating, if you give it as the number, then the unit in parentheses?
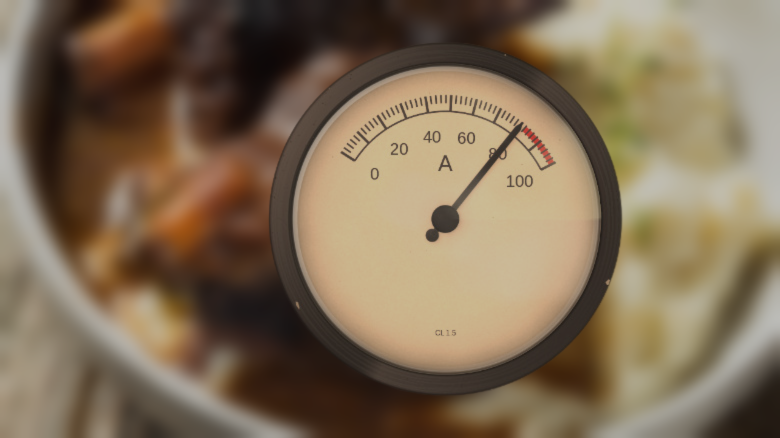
80 (A)
